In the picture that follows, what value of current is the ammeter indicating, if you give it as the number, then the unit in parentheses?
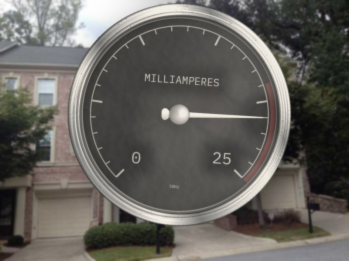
21 (mA)
